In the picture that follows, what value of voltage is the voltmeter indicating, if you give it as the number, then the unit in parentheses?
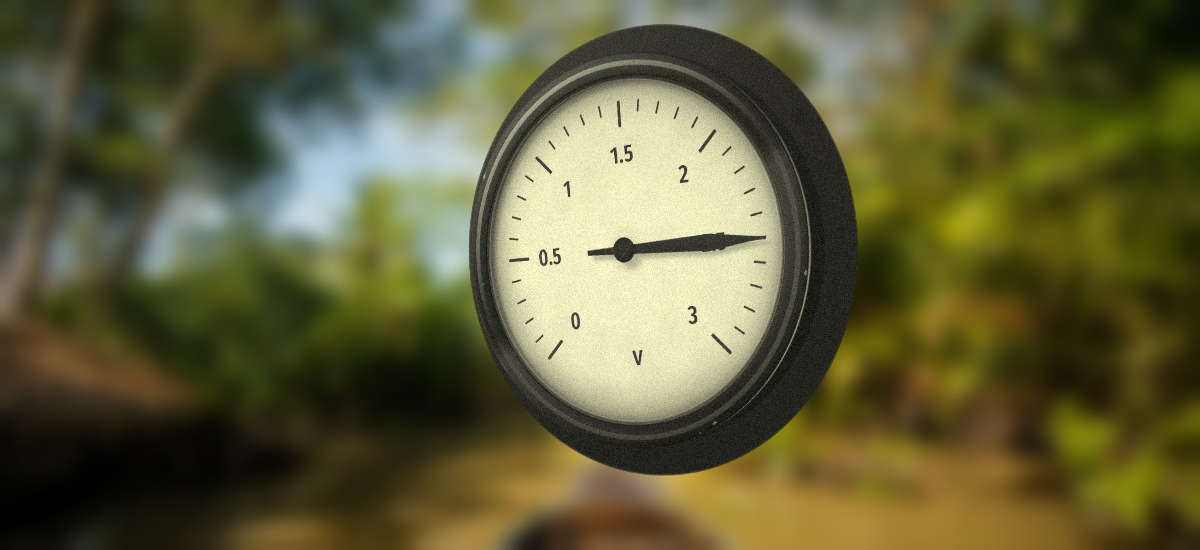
2.5 (V)
